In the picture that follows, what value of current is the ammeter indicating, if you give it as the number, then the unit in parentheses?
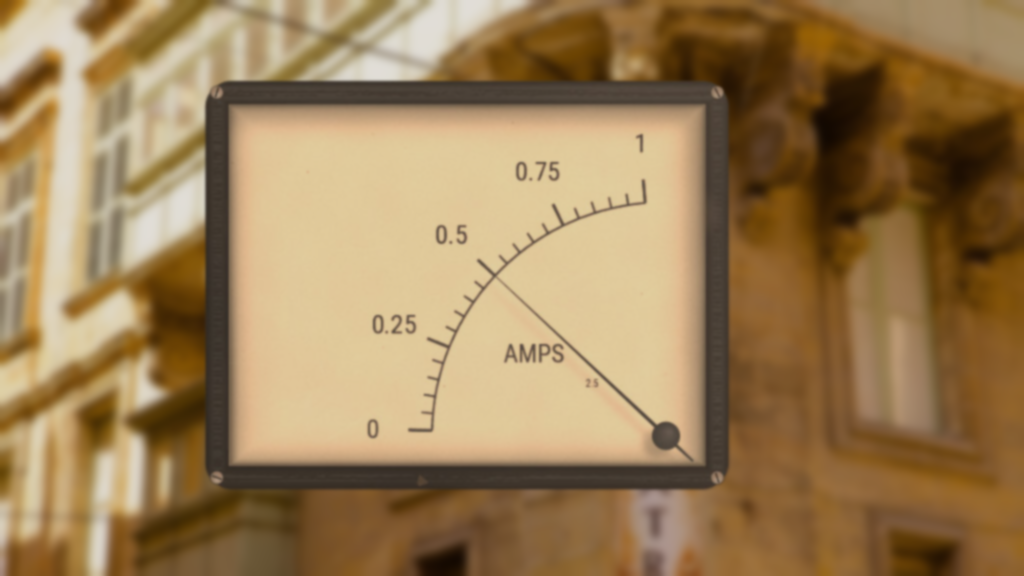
0.5 (A)
